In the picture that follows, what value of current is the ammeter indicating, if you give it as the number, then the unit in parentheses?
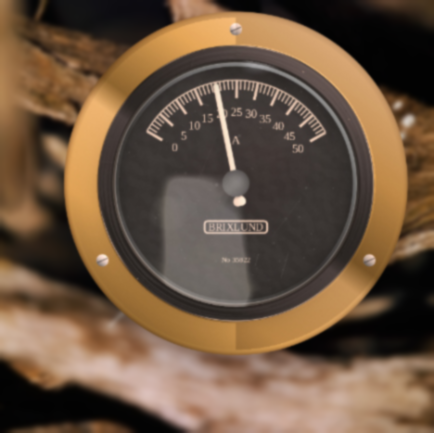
20 (A)
